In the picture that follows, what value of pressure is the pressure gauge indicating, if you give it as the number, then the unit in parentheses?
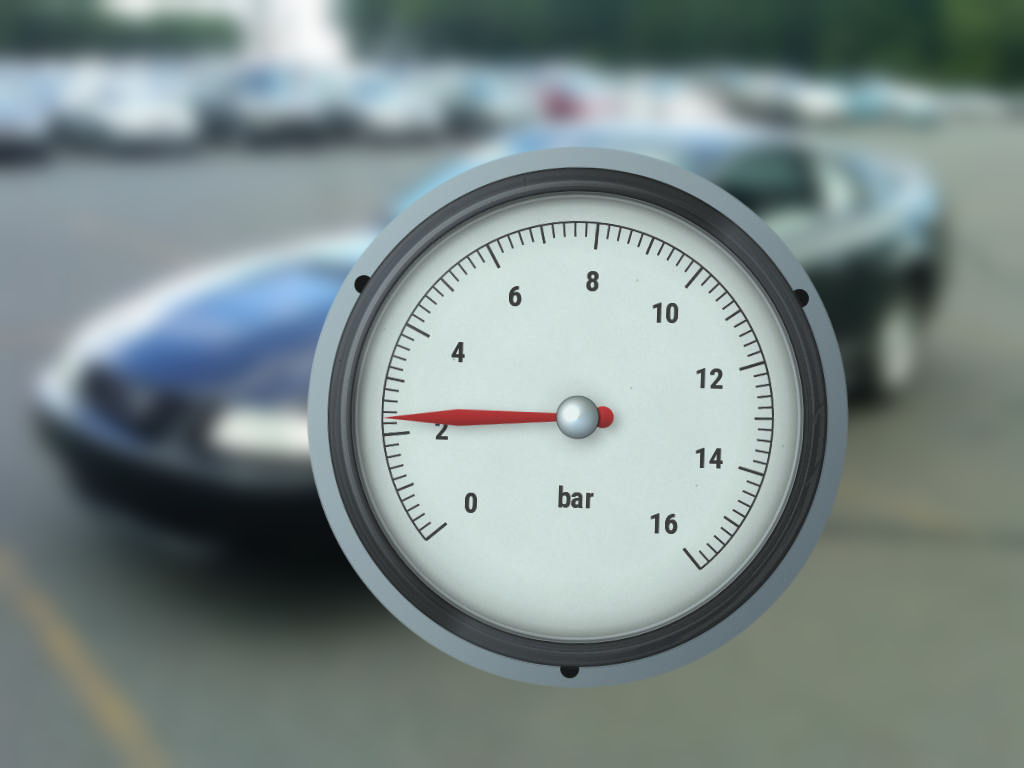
2.3 (bar)
